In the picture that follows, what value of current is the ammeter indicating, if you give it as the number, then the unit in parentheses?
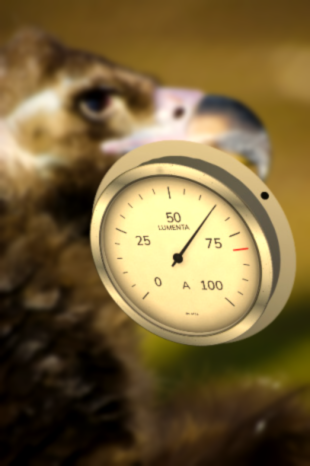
65 (A)
